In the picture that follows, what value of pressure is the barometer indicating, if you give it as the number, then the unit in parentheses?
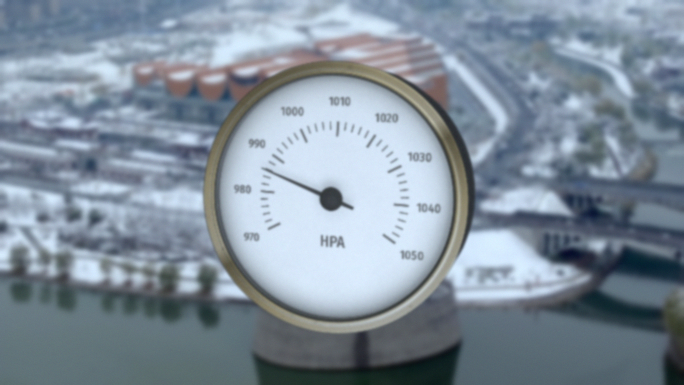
986 (hPa)
